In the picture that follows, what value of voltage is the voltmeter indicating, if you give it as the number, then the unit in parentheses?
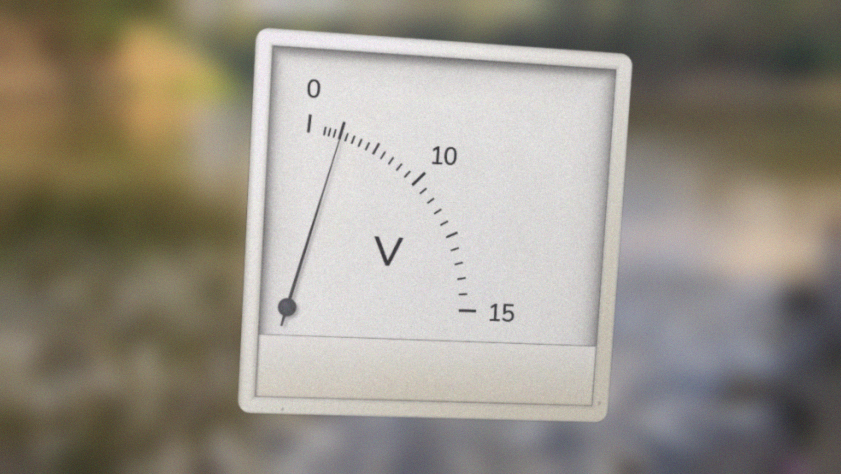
5 (V)
